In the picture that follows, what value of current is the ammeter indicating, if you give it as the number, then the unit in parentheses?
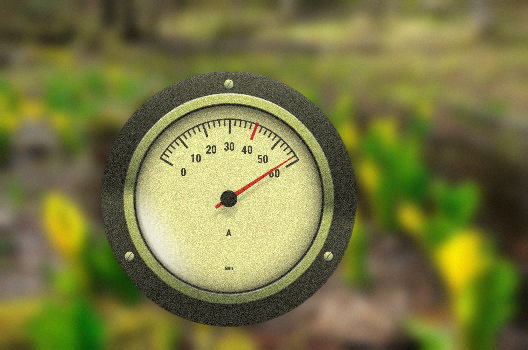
58 (A)
